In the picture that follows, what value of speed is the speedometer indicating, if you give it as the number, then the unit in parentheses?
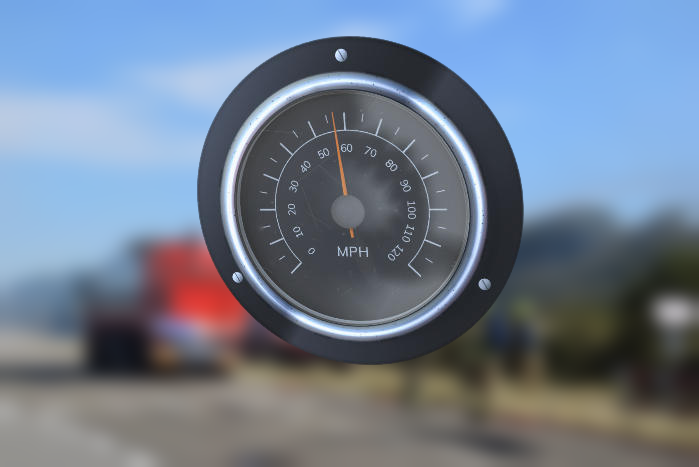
57.5 (mph)
